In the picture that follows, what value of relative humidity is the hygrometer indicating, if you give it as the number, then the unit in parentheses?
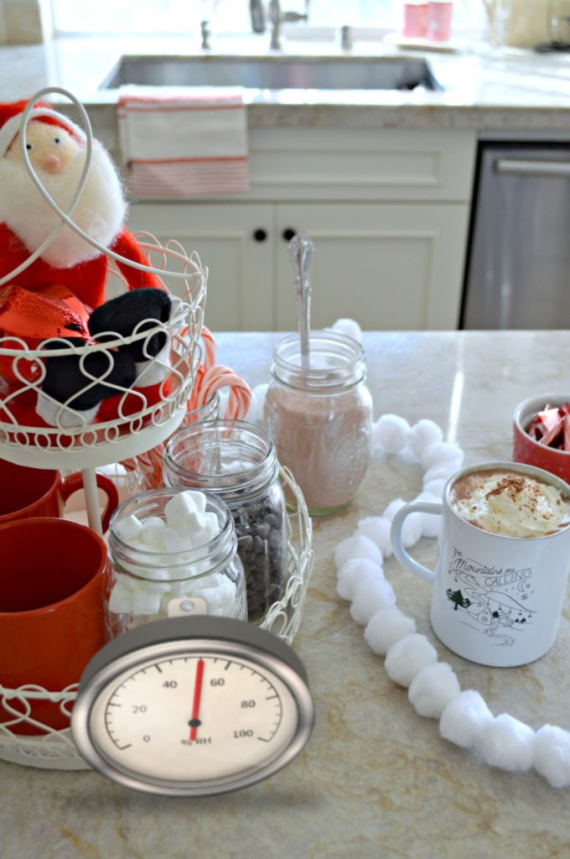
52 (%)
